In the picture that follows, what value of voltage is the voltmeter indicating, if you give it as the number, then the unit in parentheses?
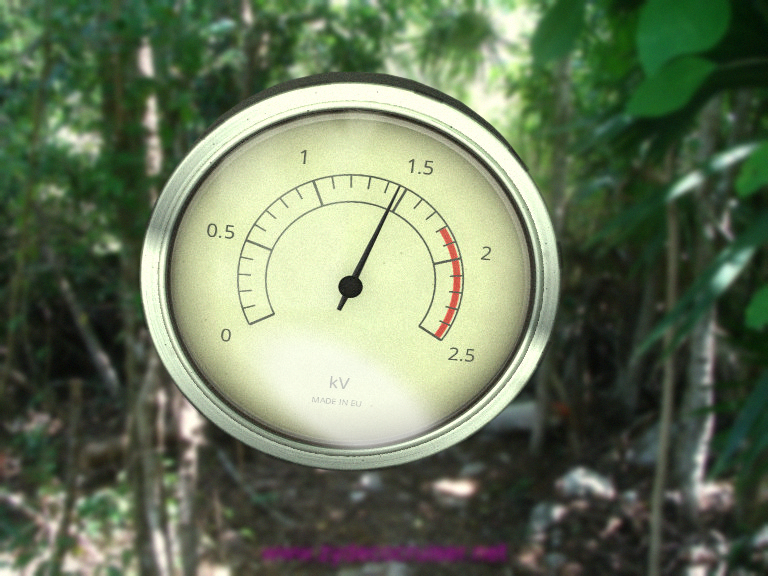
1.45 (kV)
